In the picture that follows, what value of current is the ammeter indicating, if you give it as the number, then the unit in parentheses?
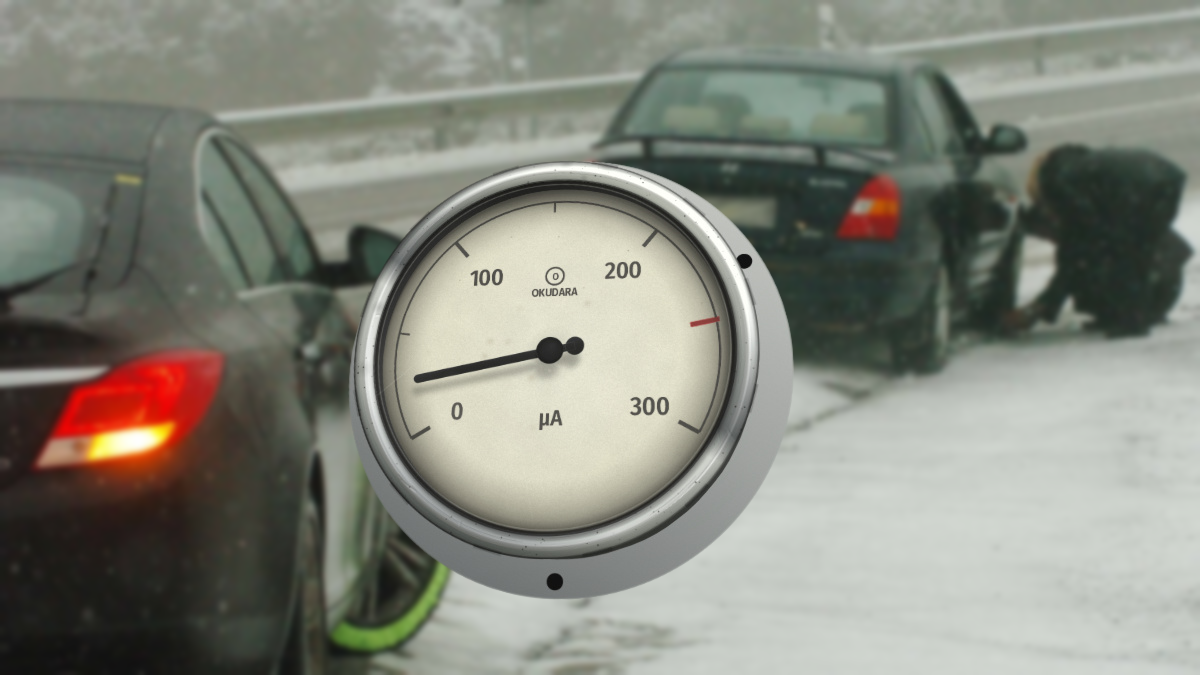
25 (µA)
